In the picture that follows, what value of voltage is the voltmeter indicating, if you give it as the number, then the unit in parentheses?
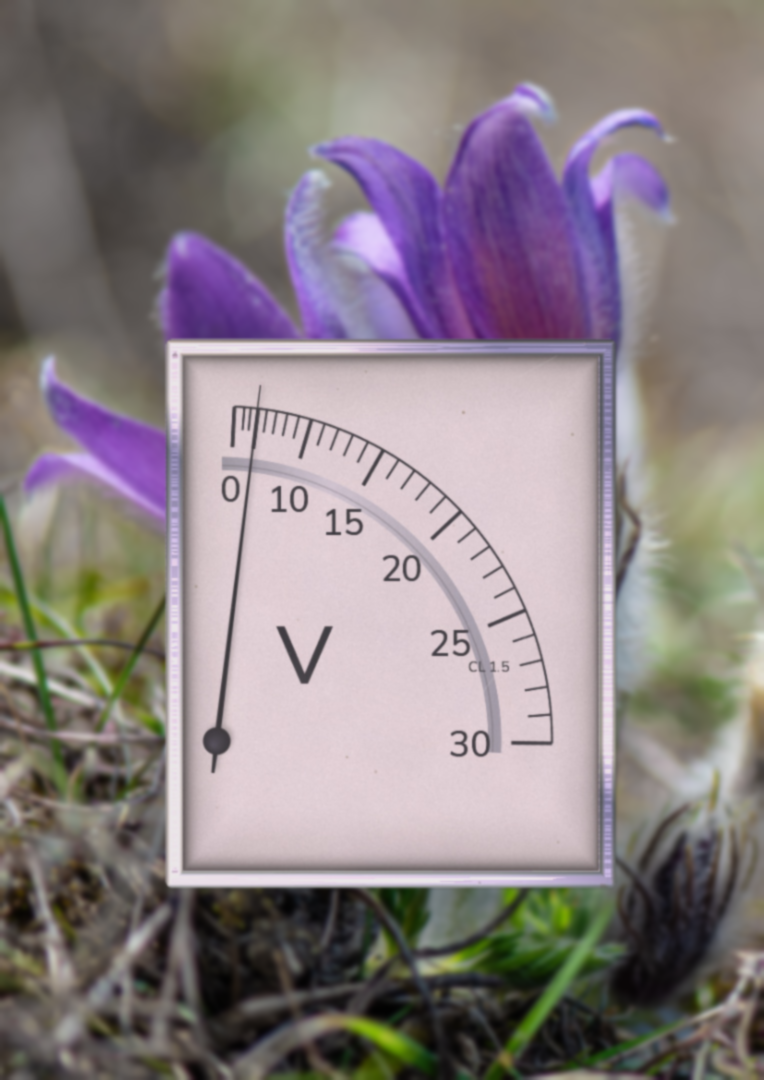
5 (V)
